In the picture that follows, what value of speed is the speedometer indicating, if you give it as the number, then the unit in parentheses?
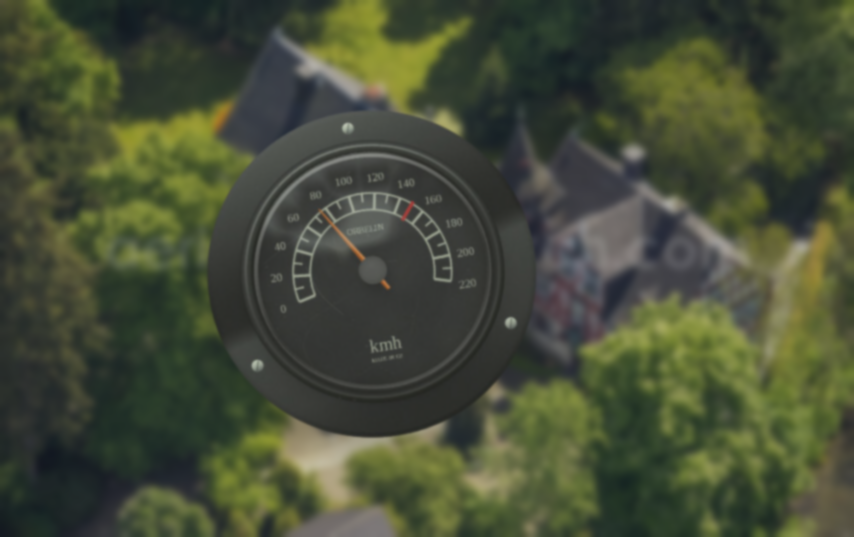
75 (km/h)
